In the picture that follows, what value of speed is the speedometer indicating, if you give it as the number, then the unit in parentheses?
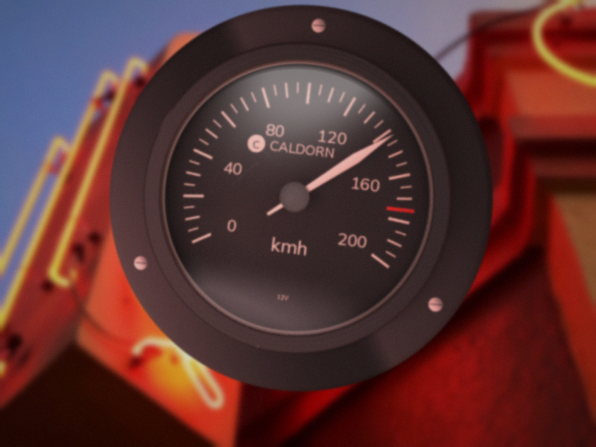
142.5 (km/h)
